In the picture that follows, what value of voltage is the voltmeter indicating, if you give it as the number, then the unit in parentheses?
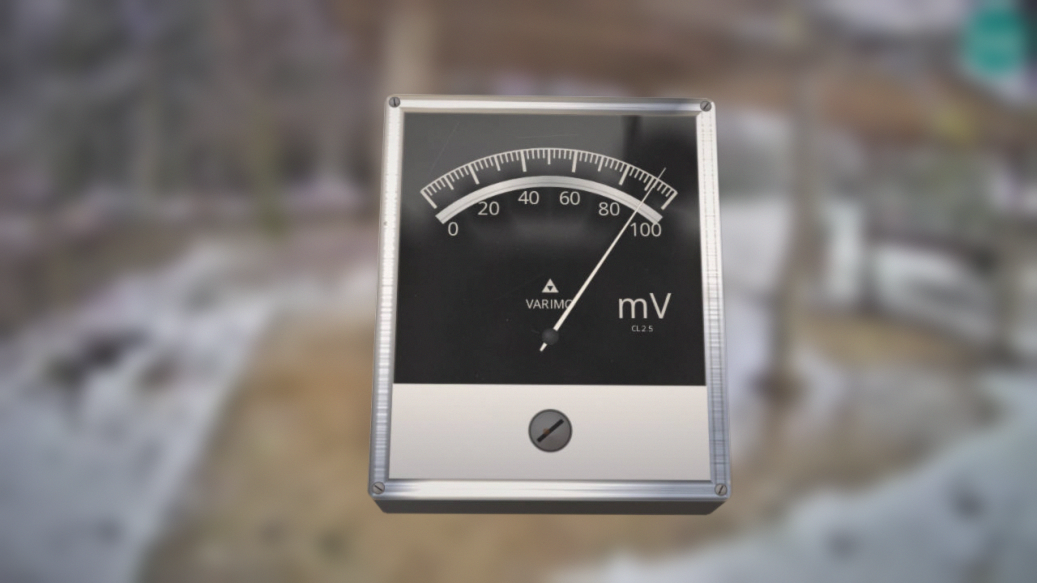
92 (mV)
